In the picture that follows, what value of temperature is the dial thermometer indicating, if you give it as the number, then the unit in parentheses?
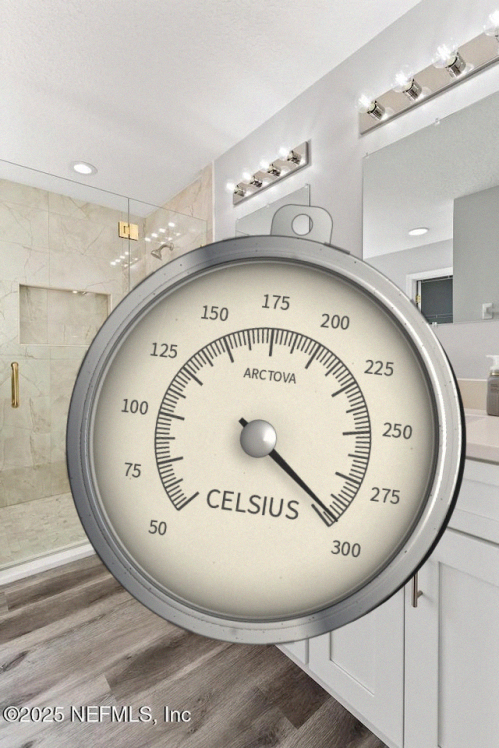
295 (°C)
